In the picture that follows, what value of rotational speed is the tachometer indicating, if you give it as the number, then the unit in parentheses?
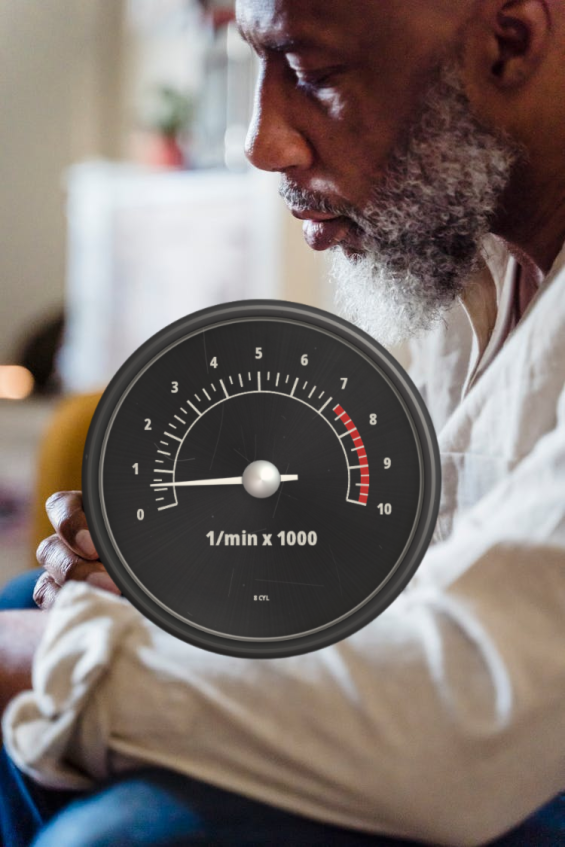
625 (rpm)
